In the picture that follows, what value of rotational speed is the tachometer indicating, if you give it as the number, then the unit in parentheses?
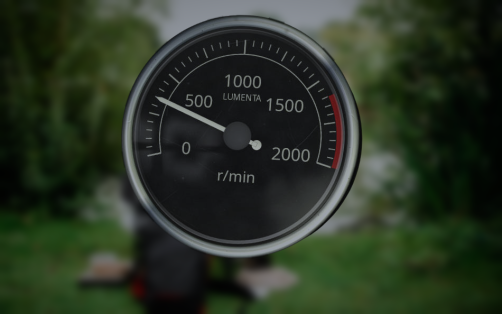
350 (rpm)
